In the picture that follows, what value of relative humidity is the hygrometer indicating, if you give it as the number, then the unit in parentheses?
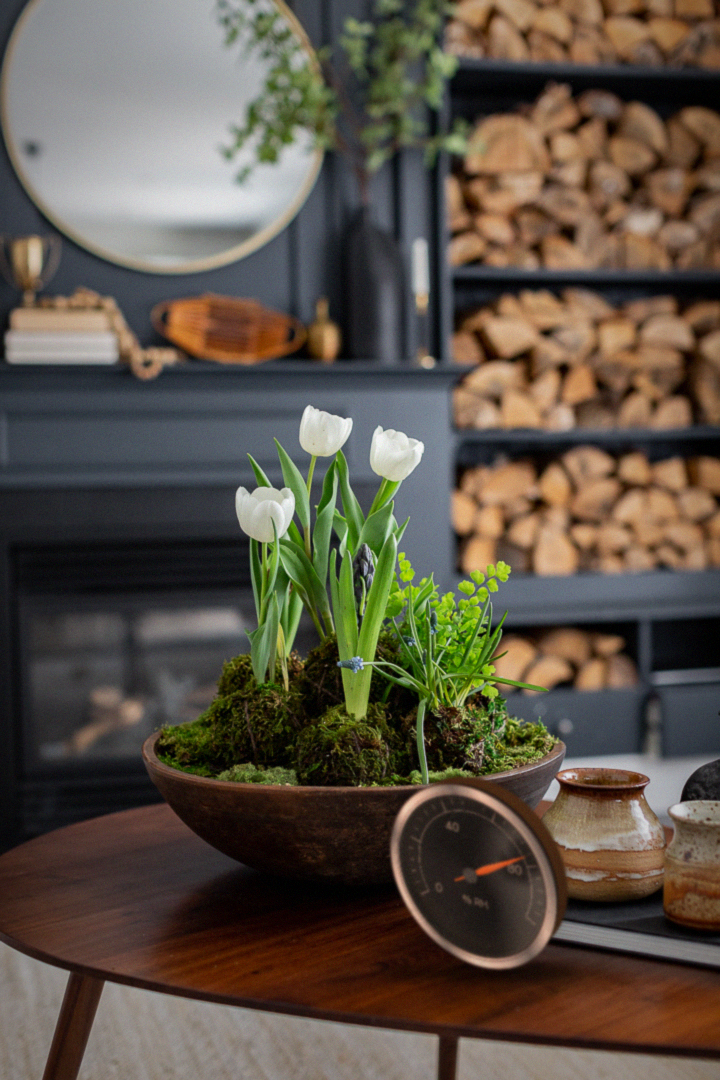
76 (%)
